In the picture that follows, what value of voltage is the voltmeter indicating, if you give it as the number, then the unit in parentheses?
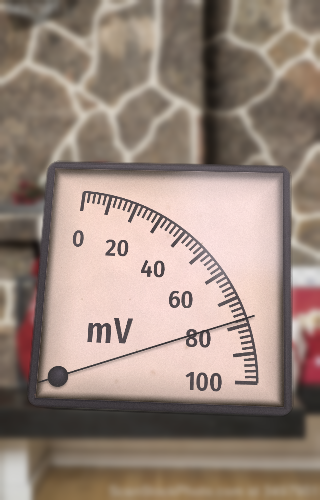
78 (mV)
